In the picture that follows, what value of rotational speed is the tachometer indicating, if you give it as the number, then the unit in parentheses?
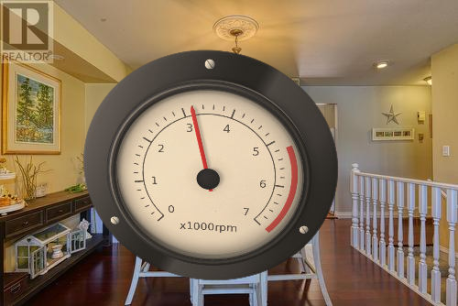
3200 (rpm)
